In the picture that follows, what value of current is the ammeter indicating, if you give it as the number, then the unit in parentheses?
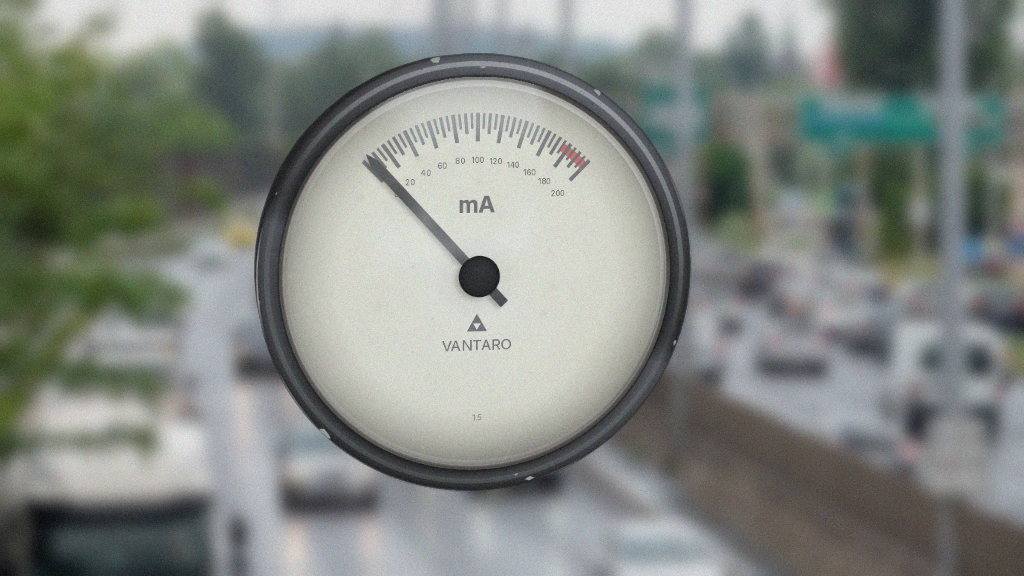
5 (mA)
